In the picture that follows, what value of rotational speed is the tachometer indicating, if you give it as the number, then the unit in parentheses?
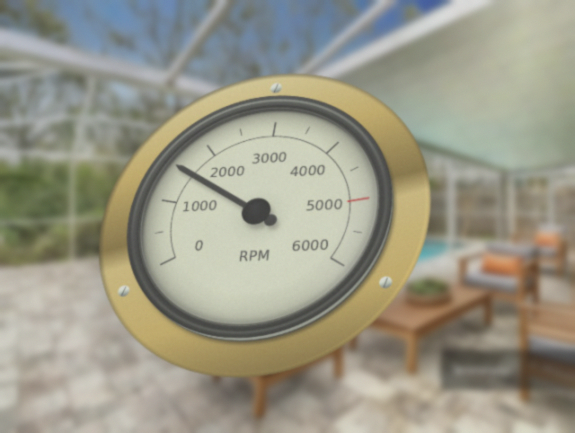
1500 (rpm)
